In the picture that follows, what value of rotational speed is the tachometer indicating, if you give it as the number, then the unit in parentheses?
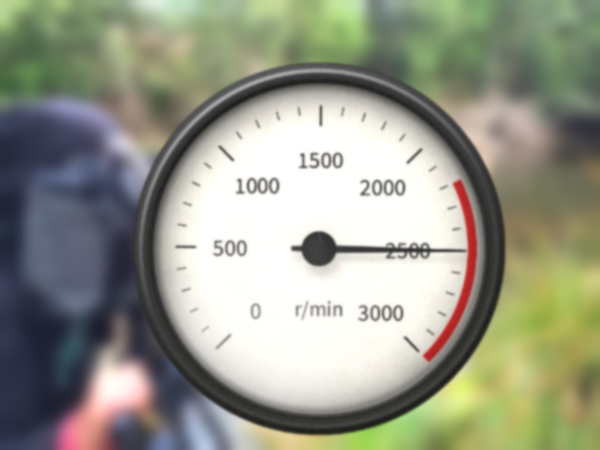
2500 (rpm)
